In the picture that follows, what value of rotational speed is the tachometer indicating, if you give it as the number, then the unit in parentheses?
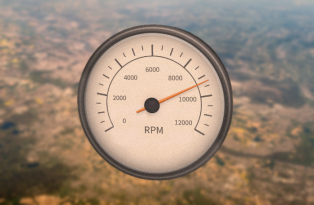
9250 (rpm)
